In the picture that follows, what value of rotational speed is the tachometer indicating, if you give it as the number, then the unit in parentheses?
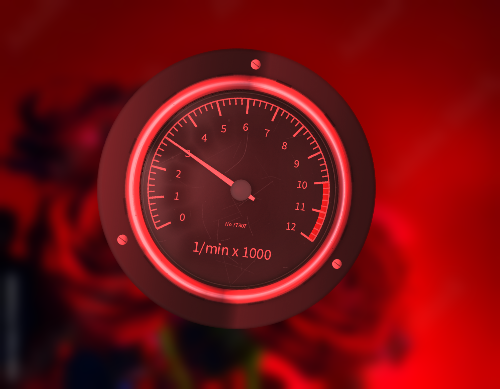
3000 (rpm)
